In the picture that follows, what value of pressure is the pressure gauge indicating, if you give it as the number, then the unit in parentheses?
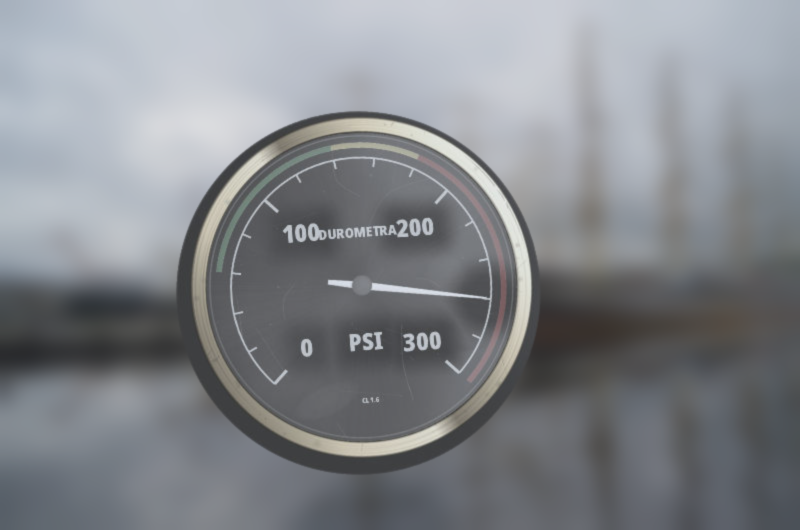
260 (psi)
